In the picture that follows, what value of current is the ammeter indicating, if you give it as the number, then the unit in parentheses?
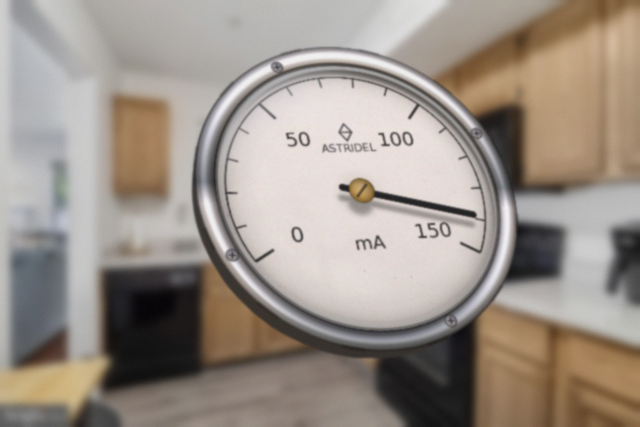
140 (mA)
